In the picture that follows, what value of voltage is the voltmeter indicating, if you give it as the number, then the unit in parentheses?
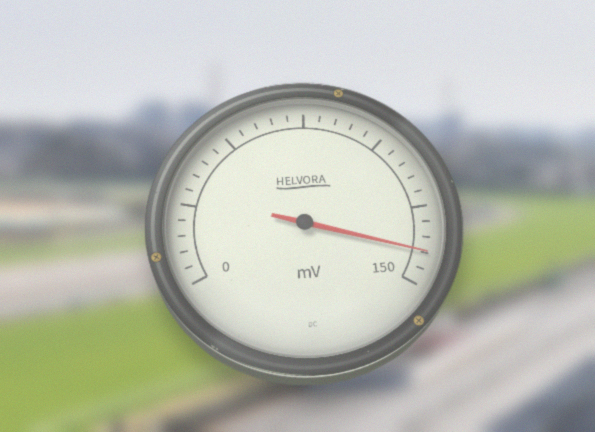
140 (mV)
